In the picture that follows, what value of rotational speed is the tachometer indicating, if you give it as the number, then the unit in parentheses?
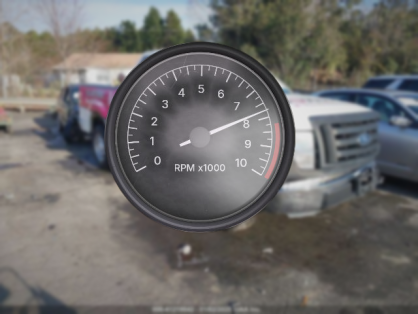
7750 (rpm)
